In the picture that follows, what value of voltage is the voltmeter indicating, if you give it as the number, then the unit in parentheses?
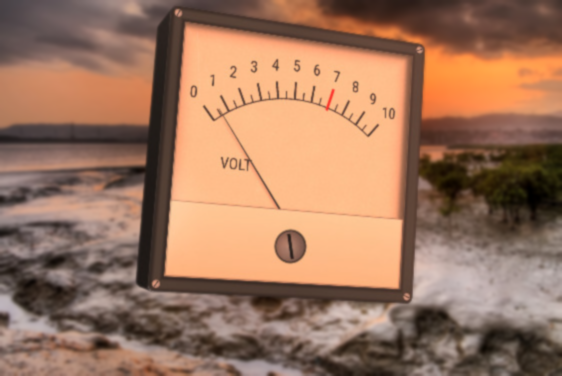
0.5 (V)
